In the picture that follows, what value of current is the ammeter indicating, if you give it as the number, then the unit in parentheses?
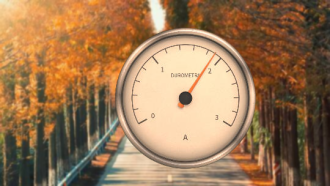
1.9 (A)
